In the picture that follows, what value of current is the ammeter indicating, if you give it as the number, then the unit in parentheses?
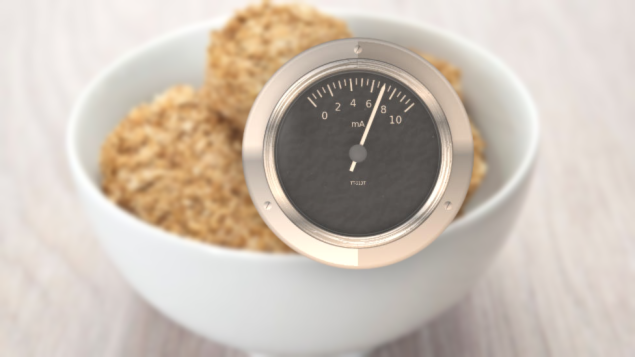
7 (mA)
